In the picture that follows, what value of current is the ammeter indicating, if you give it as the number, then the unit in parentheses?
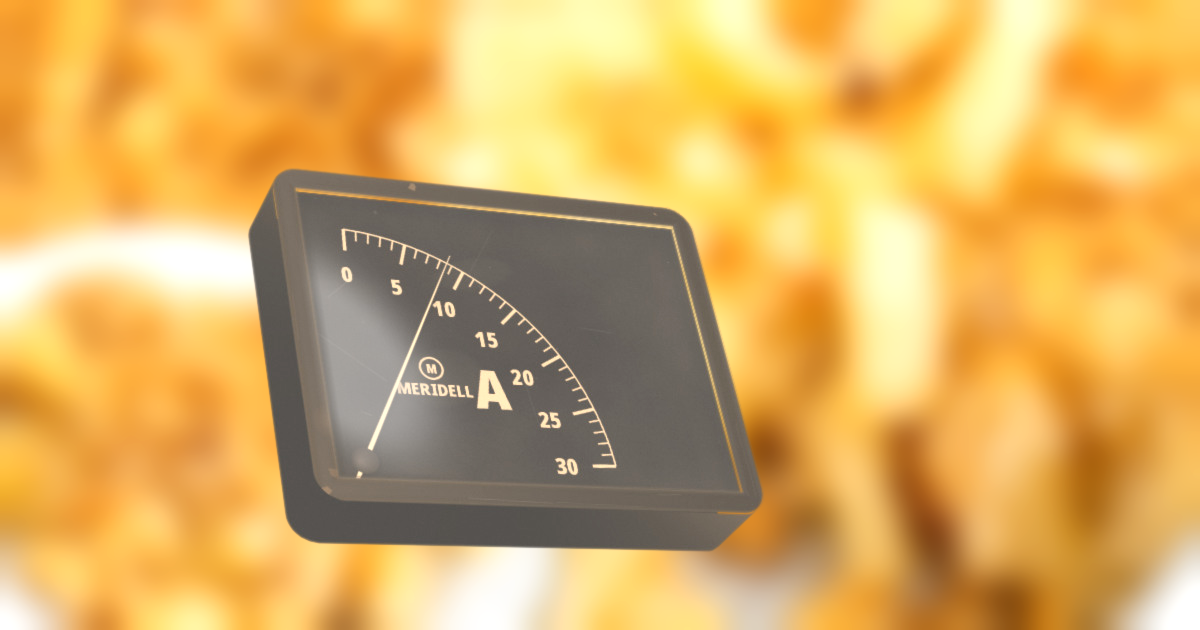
8.5 (A)
